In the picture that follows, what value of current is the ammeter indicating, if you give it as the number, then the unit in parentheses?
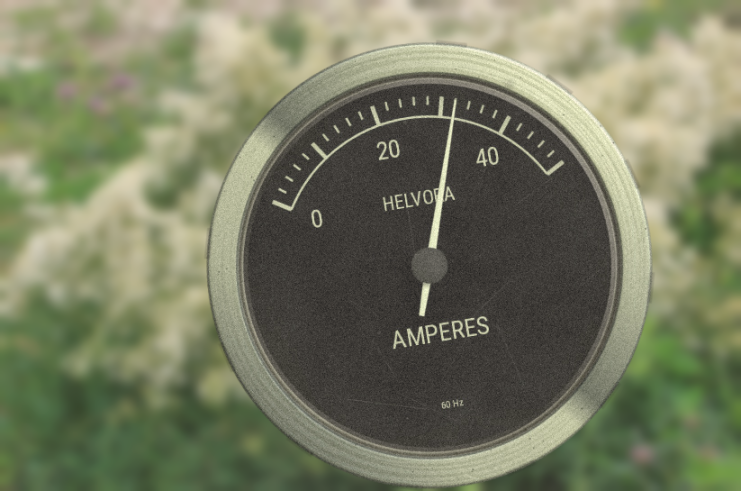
32 (A)
